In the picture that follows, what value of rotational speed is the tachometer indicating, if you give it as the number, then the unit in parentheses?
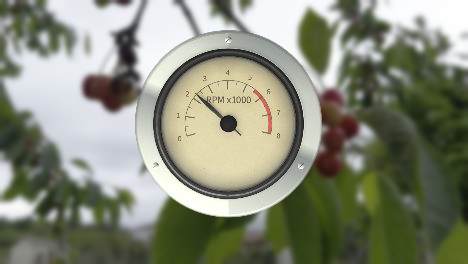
2250 (rpm)
